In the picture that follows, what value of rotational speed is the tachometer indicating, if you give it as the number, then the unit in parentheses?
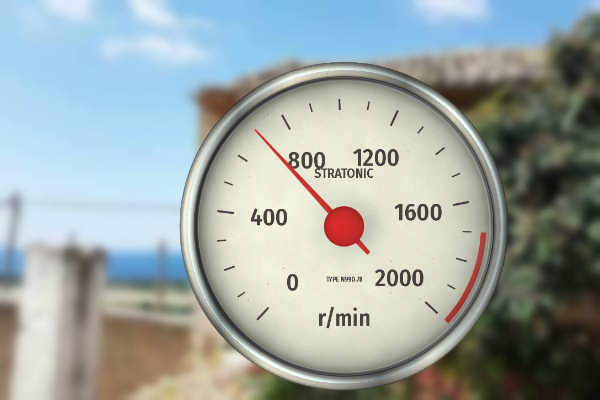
700 (rpm)
